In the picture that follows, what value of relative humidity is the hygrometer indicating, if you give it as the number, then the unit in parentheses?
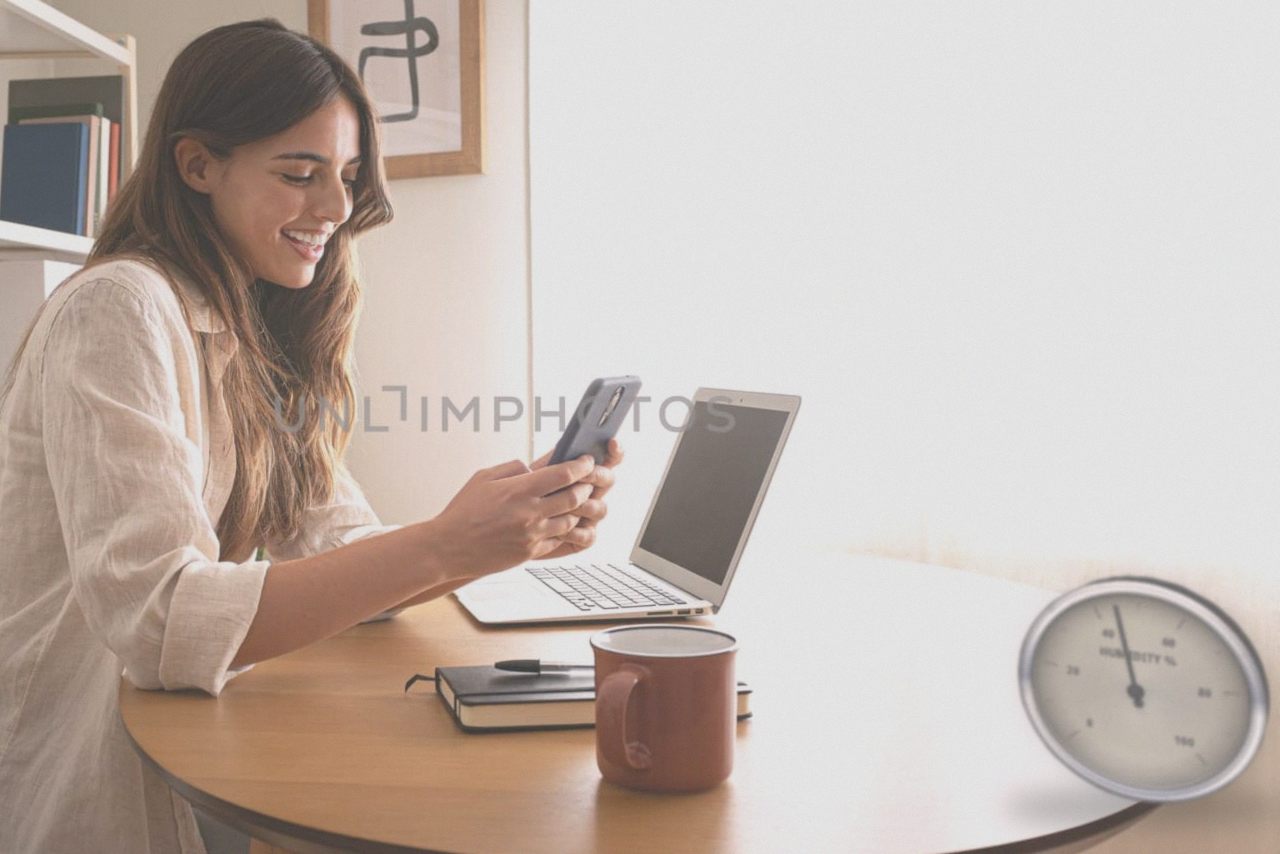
45 (%)
